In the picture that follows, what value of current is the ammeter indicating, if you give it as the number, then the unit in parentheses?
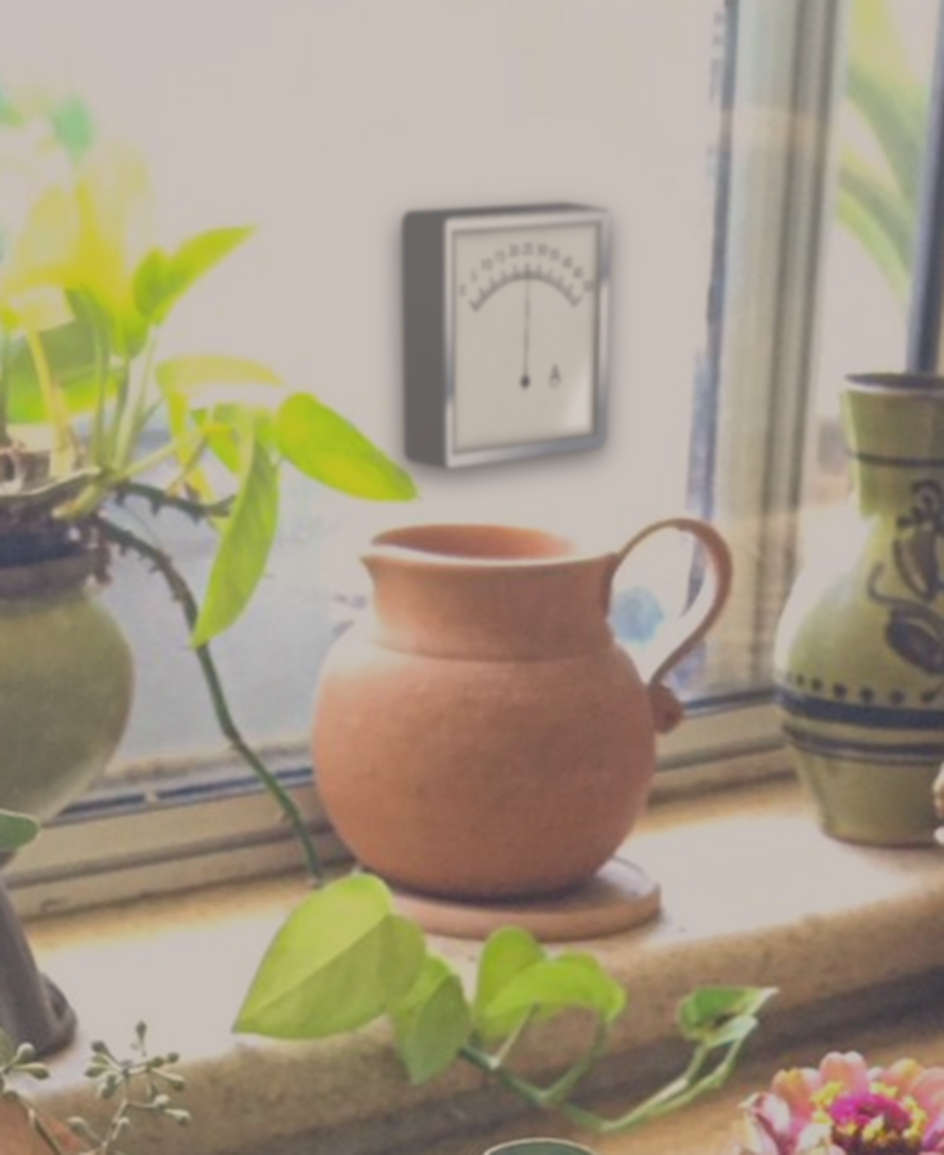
25 (A)
